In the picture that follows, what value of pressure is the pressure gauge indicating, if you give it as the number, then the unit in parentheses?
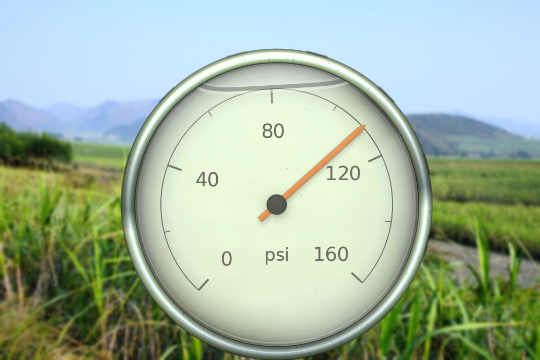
110 (psi)
